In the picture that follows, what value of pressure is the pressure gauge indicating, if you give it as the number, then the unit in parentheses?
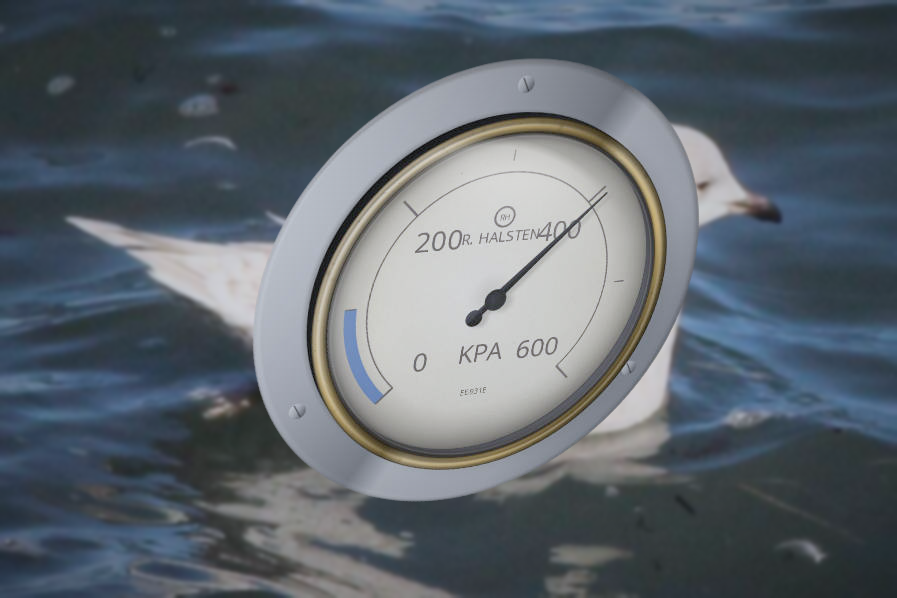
400 (kPa)
